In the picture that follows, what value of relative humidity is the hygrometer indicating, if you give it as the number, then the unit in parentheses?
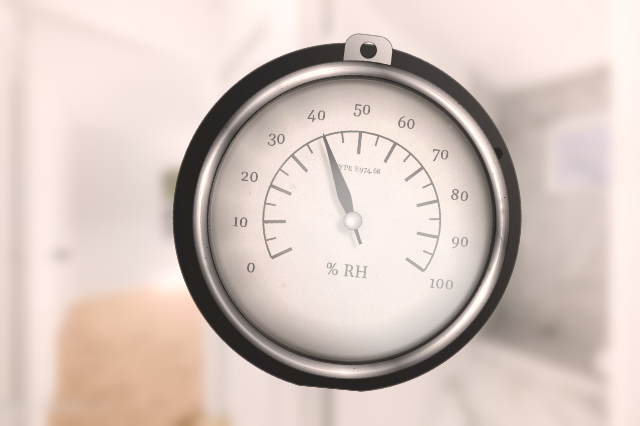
40 (%)
